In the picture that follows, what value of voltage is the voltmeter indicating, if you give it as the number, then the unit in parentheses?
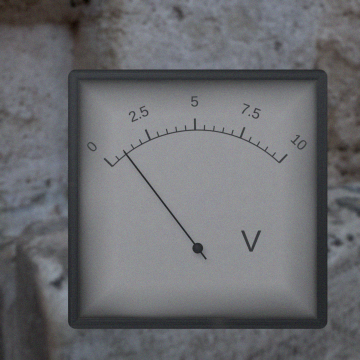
1 (V)
